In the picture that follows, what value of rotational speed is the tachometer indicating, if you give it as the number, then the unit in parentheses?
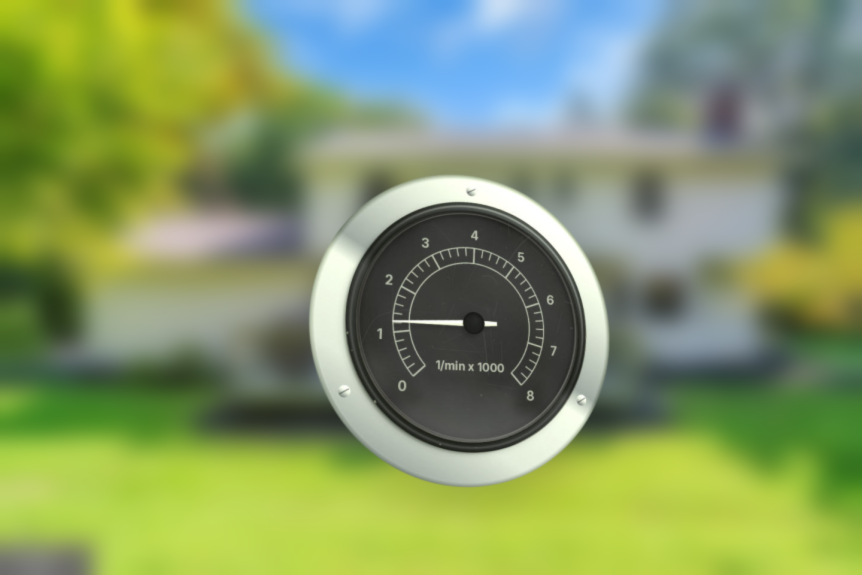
1200 (rpm)
